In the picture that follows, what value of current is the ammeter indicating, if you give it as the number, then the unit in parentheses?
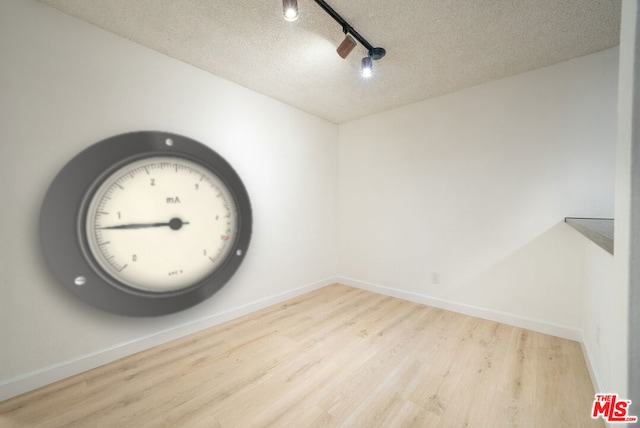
0.75 (mA)
